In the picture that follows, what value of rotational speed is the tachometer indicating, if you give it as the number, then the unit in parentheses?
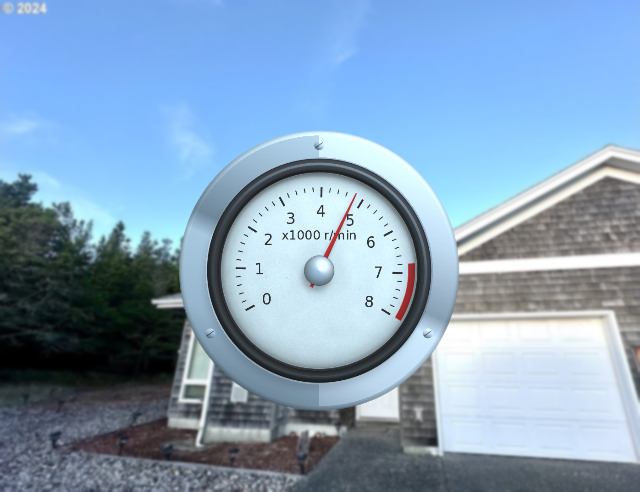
4800 (rpm)
